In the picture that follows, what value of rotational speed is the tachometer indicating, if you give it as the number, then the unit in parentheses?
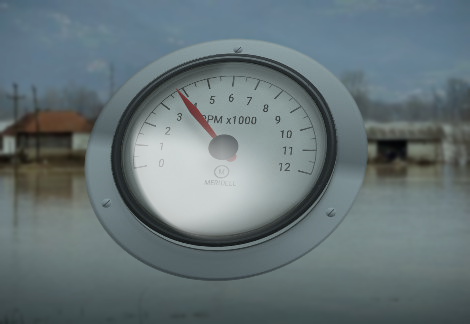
3750 (rpm)
